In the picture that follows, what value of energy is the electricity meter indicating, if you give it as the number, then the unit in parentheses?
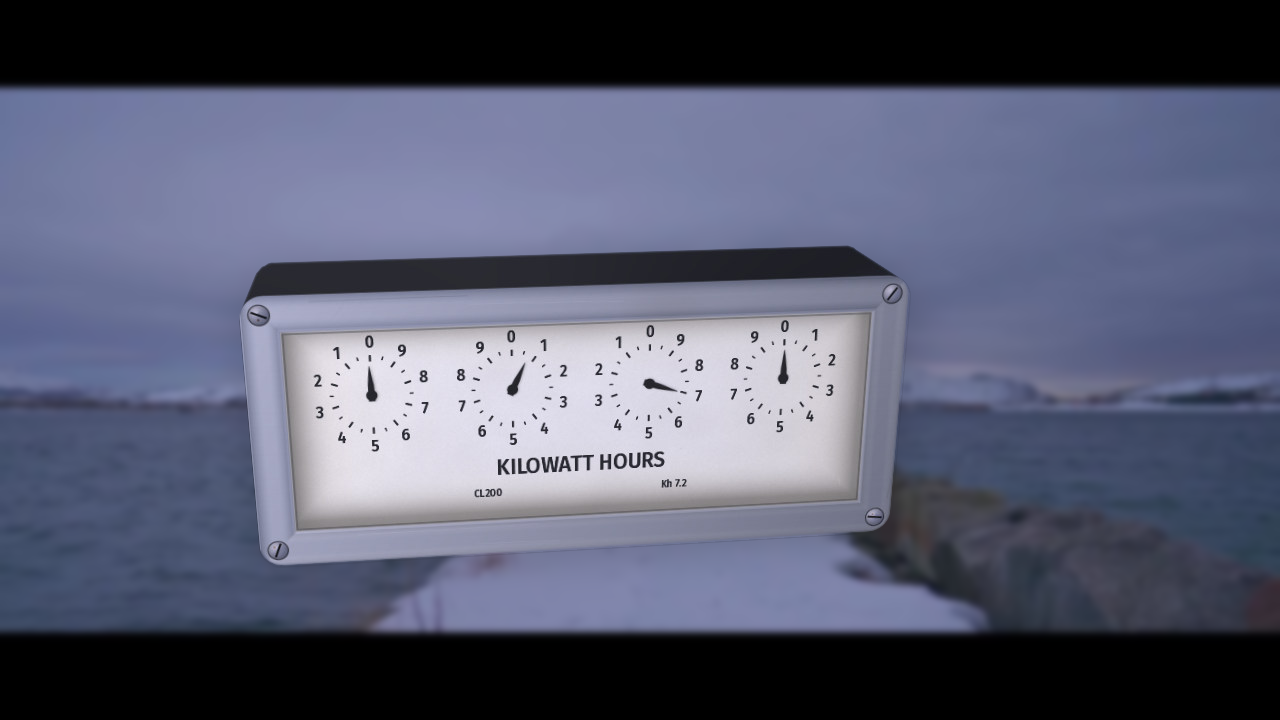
70 (kWh)
